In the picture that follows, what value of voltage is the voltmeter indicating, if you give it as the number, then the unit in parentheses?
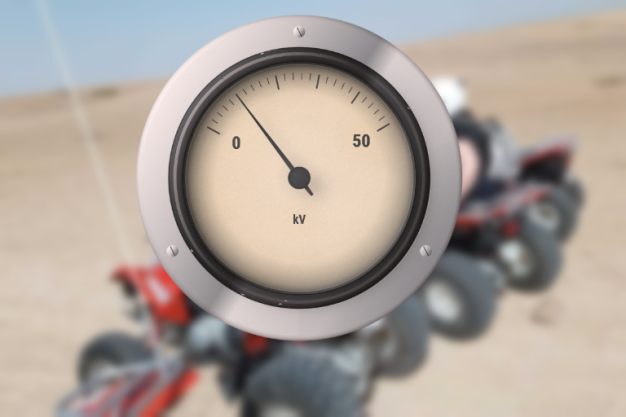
10 (kV)
